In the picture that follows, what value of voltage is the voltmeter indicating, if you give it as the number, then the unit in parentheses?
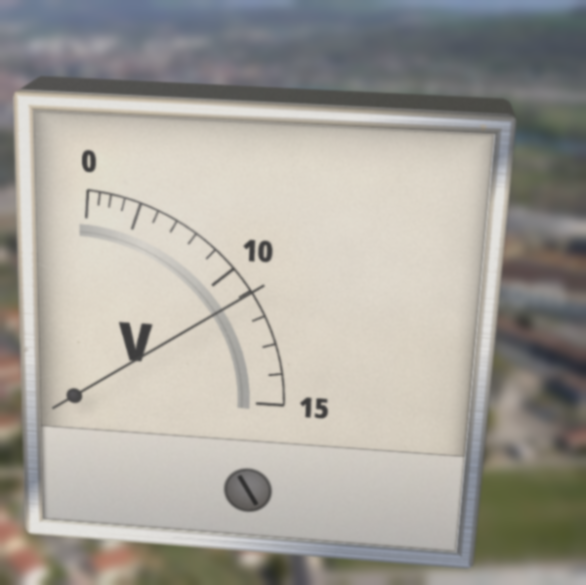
11 (V)
